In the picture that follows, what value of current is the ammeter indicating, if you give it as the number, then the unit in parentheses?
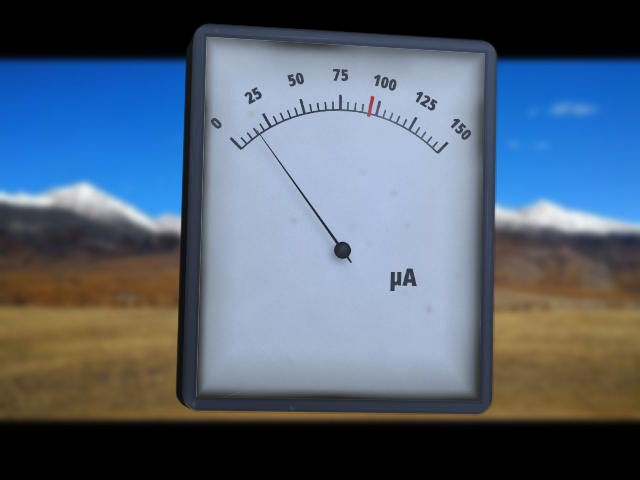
15 (µA)
